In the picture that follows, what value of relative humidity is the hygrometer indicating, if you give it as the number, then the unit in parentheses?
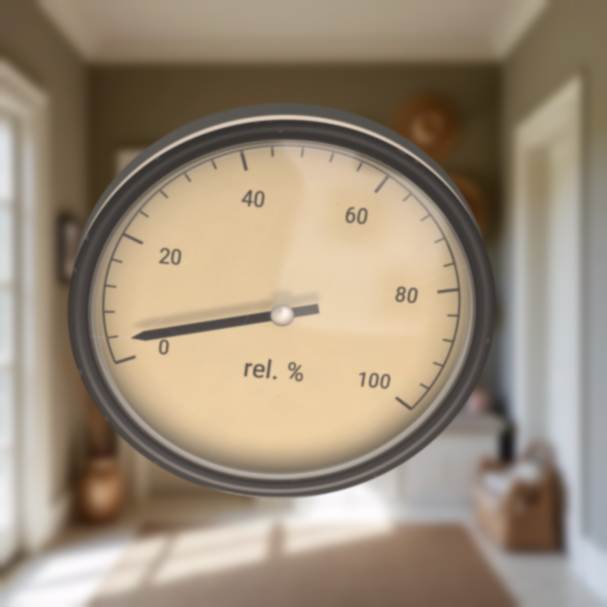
4 (%)
